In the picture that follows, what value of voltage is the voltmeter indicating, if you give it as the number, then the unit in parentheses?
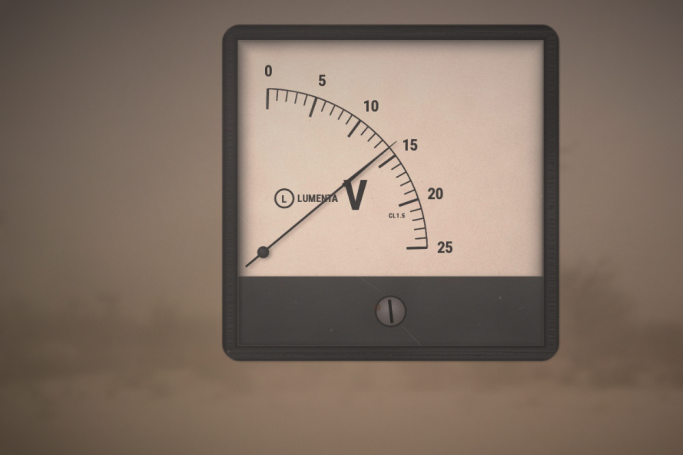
14 (V)
